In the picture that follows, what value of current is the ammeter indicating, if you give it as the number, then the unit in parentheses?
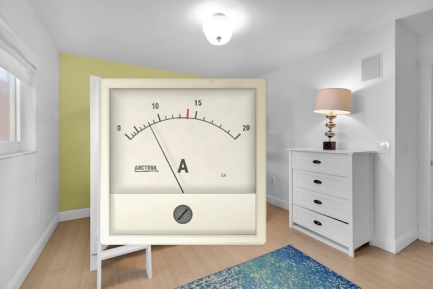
8 (A)
